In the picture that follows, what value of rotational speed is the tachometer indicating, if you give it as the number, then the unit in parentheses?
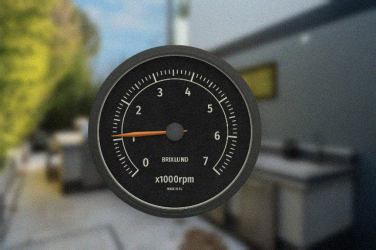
1100 (rpm)
